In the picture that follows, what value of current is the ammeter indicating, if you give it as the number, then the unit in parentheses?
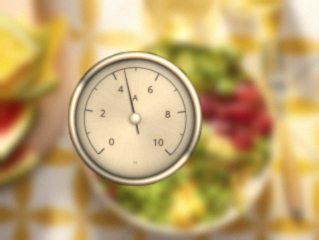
4.5 (A)
